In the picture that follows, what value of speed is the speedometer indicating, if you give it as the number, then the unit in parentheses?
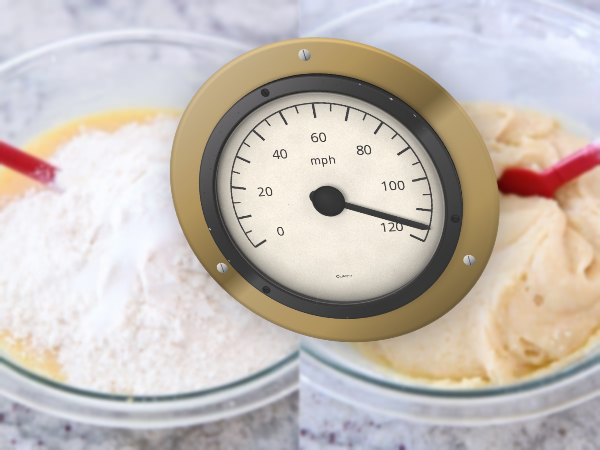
115 (mph)
